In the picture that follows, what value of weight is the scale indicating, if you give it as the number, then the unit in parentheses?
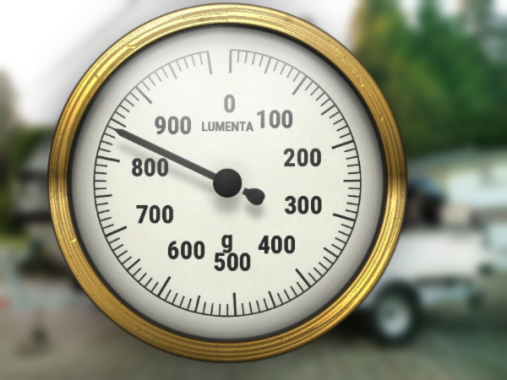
840 (g)
